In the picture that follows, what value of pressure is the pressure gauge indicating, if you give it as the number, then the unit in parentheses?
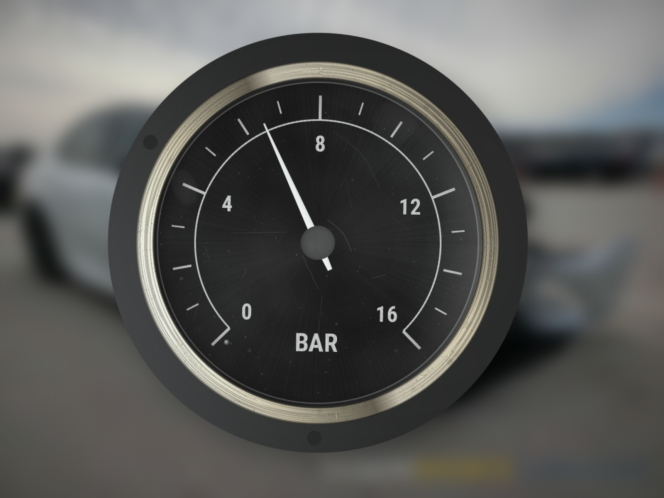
6.5 (bar)
